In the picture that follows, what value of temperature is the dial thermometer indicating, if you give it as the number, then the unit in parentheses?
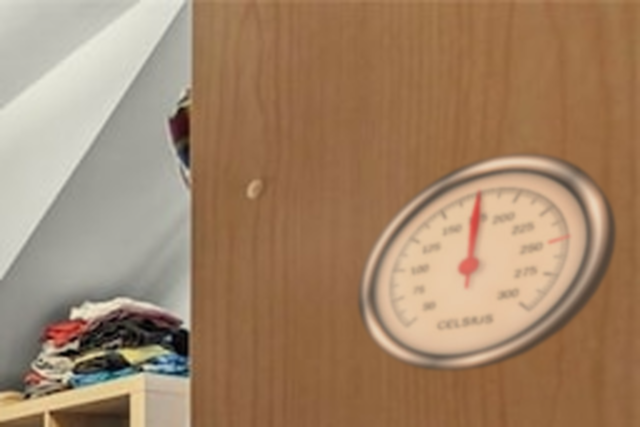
175 (°C)
